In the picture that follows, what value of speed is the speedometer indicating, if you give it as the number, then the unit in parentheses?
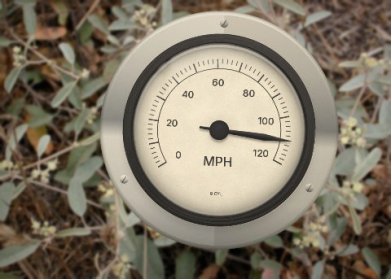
110 (mph)
